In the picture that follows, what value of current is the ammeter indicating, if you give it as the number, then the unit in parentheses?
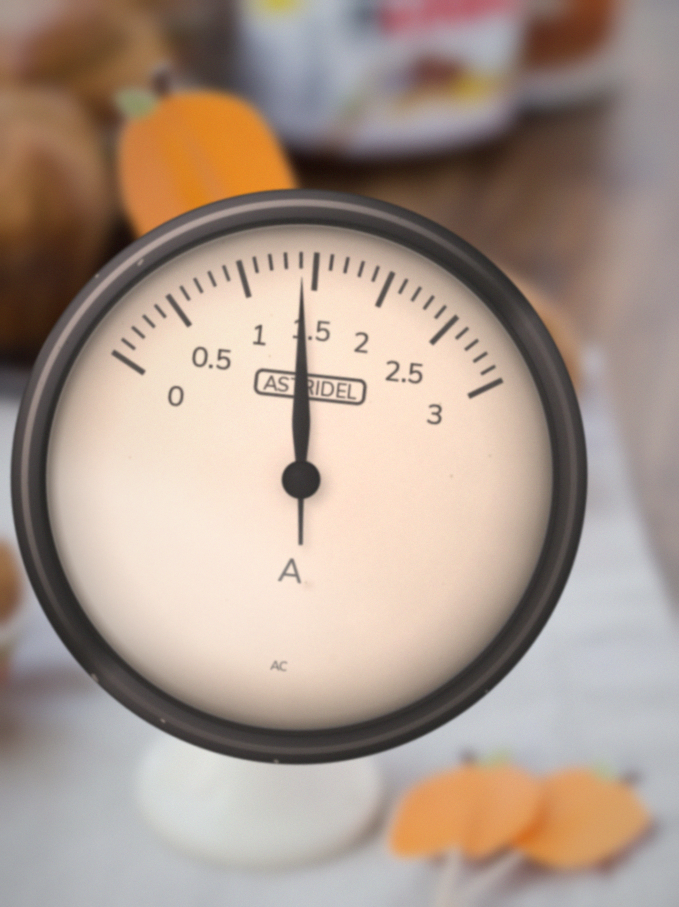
1.4 (A)
